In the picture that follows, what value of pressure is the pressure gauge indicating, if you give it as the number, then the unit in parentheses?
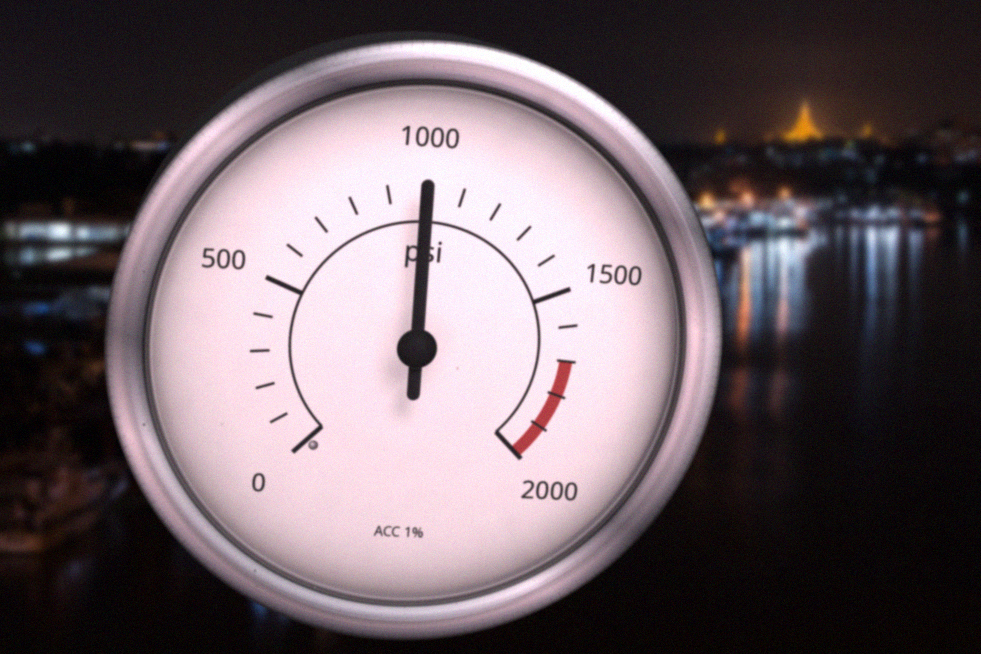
1000 (psi)
